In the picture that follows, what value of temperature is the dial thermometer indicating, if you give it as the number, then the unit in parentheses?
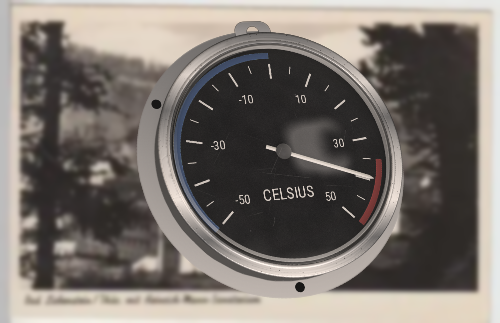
40 (°C)
